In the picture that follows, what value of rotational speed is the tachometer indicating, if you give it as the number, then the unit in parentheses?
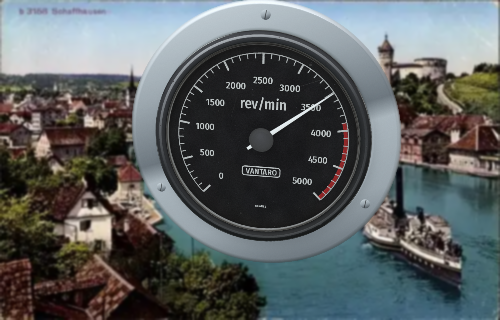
3500 (rpm)
